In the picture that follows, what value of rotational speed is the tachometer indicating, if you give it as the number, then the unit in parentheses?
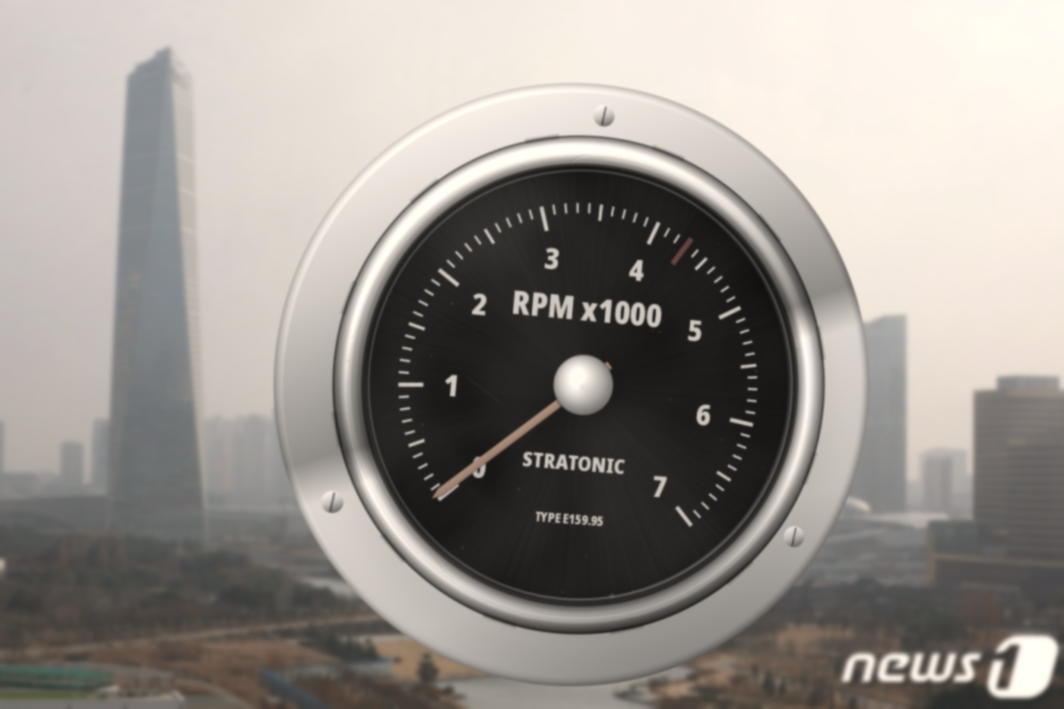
50 (rpm)
